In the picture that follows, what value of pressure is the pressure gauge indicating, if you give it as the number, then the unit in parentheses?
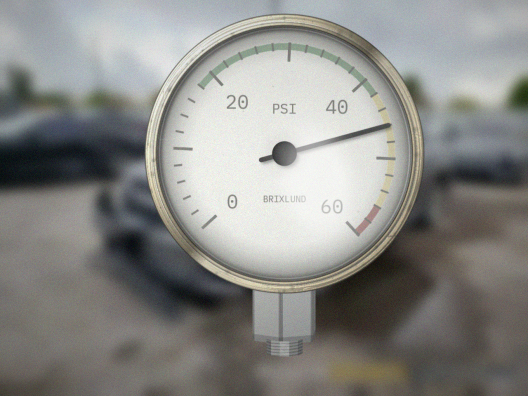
46 (psi)
